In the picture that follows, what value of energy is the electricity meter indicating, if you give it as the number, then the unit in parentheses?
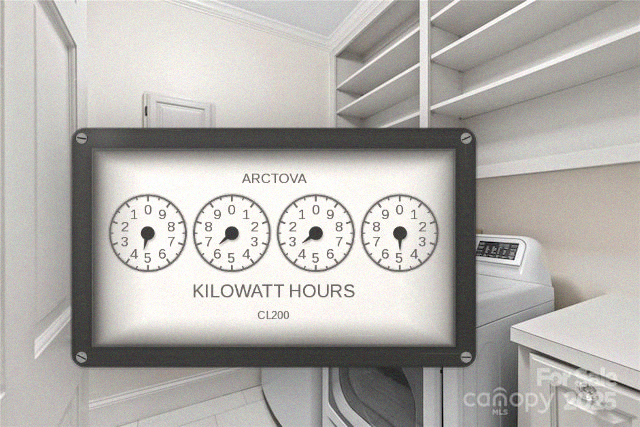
4635 (kWh)
